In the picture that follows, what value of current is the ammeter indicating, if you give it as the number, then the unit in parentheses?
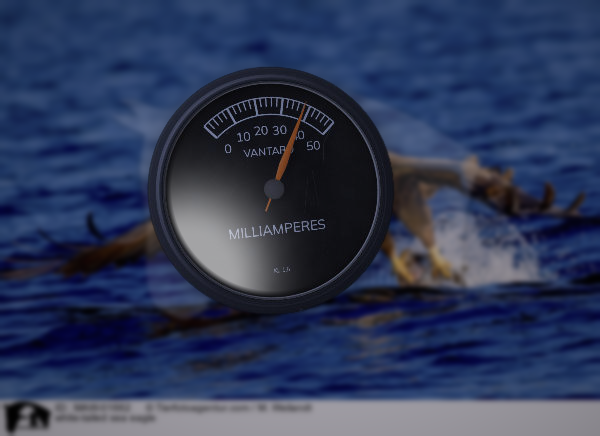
38 (mA)
